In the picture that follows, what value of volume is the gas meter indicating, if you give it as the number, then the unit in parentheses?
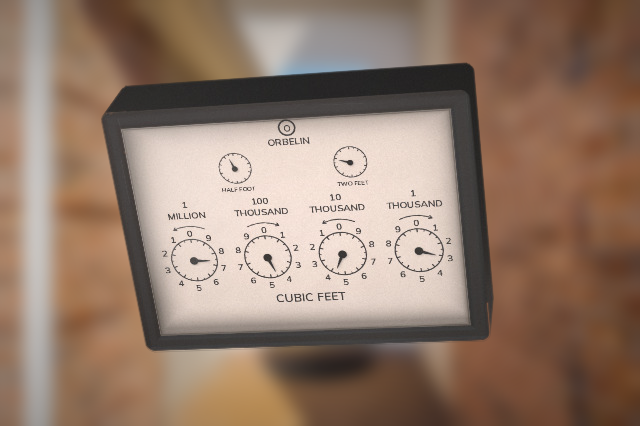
744300 (ft³)
